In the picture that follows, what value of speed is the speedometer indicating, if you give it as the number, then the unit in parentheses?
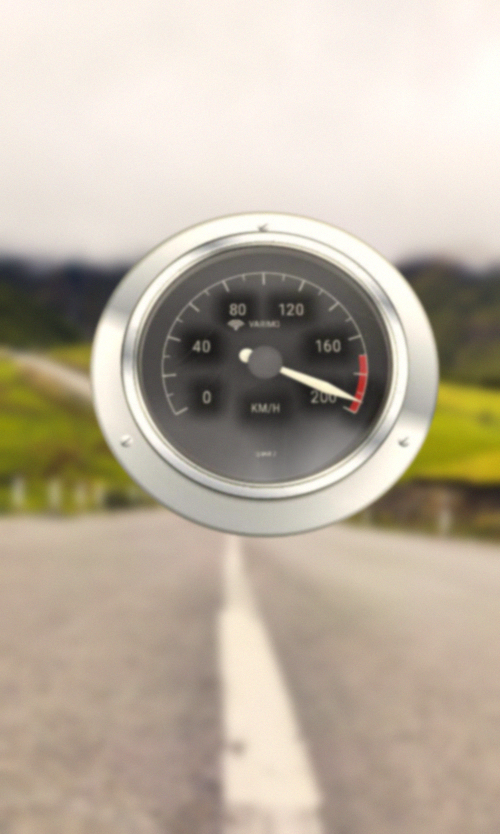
195 (km/h)
